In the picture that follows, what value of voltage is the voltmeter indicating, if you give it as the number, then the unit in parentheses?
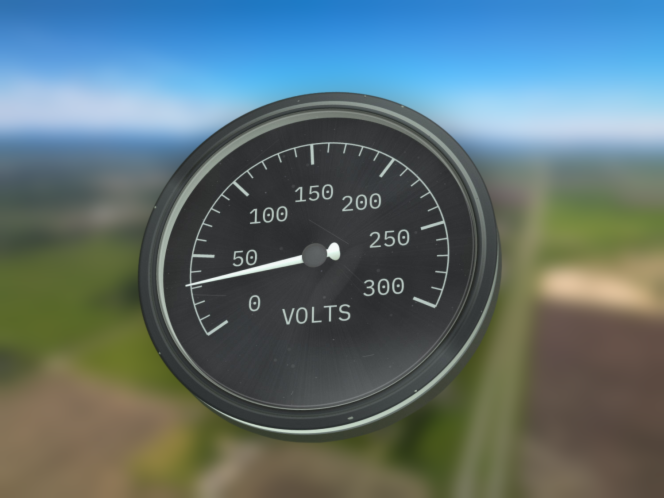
30 (V)
